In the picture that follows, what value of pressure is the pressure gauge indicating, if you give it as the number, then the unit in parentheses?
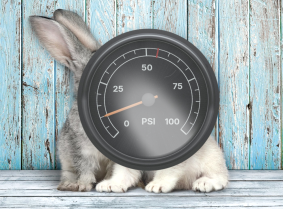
10 (psi)
